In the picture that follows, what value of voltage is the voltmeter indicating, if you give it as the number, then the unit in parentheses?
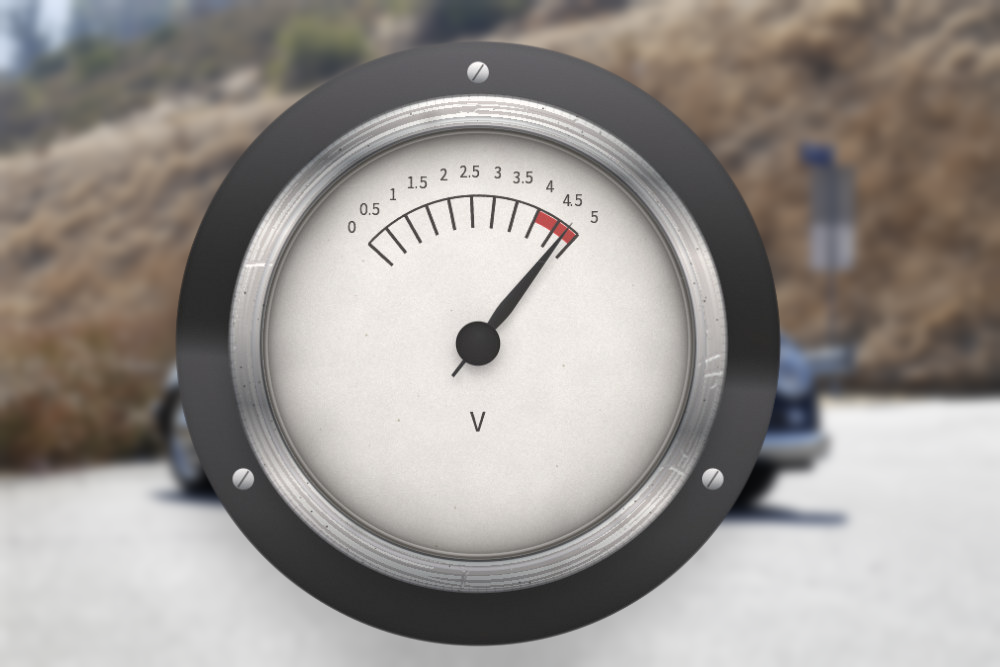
4.75 (V)
